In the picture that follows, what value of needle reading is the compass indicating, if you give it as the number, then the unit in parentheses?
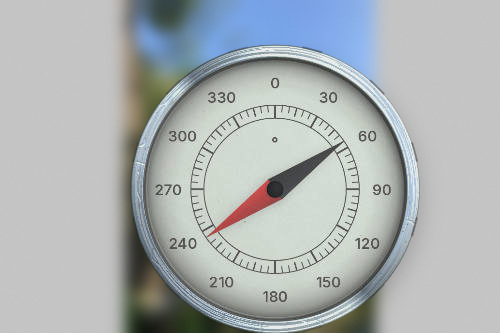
235 (°)
